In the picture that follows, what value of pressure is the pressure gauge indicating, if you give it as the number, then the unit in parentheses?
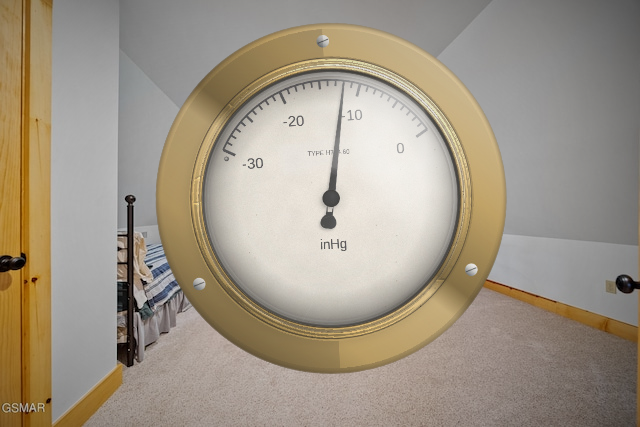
-12 (inHg)
